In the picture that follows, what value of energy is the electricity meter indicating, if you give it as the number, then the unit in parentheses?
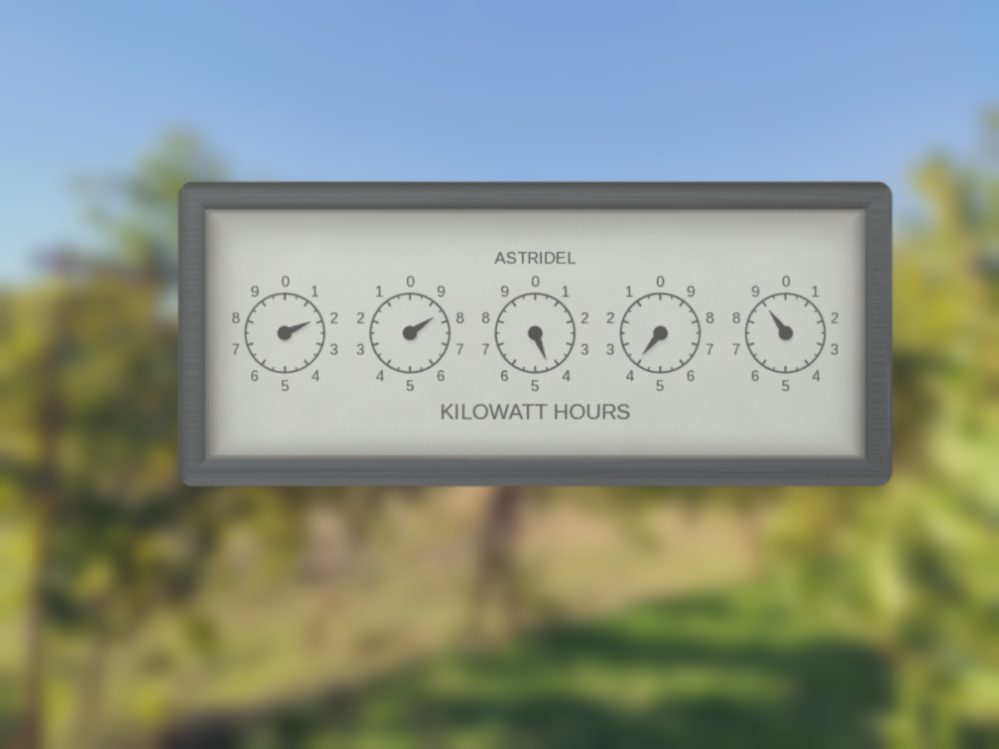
18439 (kWh)
